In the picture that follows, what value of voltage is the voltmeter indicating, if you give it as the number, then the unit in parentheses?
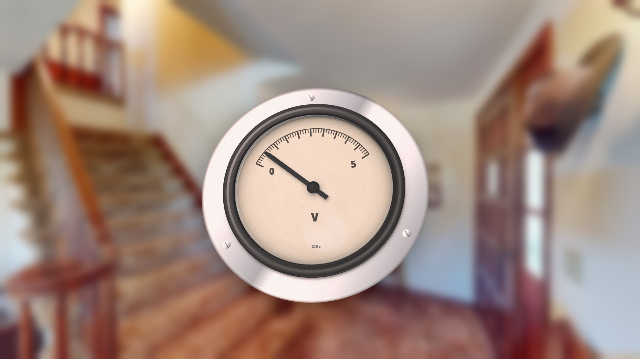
0.5 (V)
